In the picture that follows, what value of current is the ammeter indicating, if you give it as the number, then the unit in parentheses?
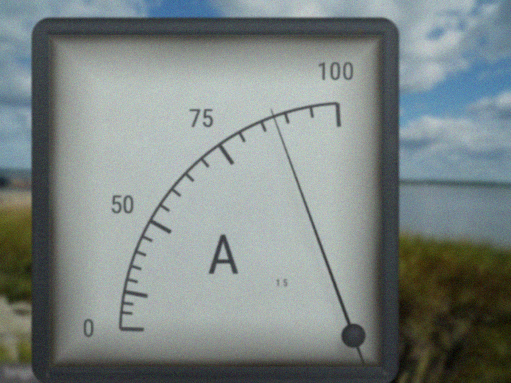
87.5 (A)
